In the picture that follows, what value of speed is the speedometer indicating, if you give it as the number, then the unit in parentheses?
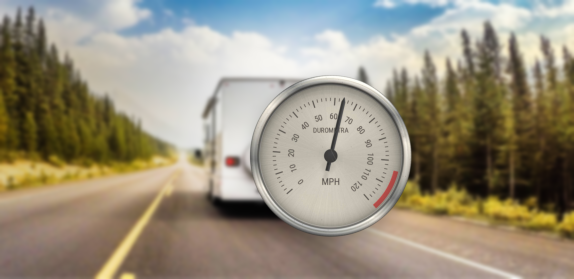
64 (mph)
